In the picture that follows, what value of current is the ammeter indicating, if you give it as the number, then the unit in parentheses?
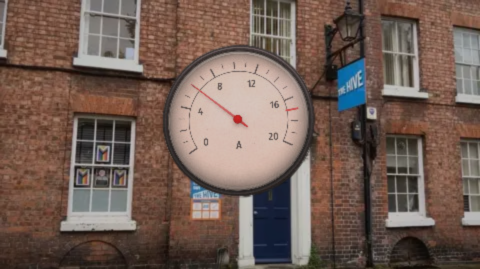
6 (A)
